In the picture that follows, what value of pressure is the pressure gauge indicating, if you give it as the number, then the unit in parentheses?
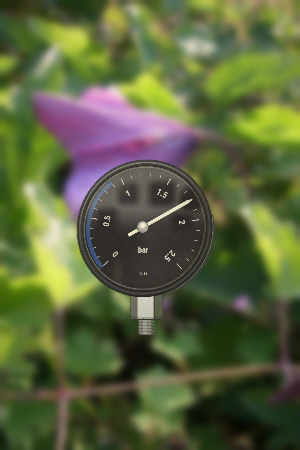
1.8 (bar)
